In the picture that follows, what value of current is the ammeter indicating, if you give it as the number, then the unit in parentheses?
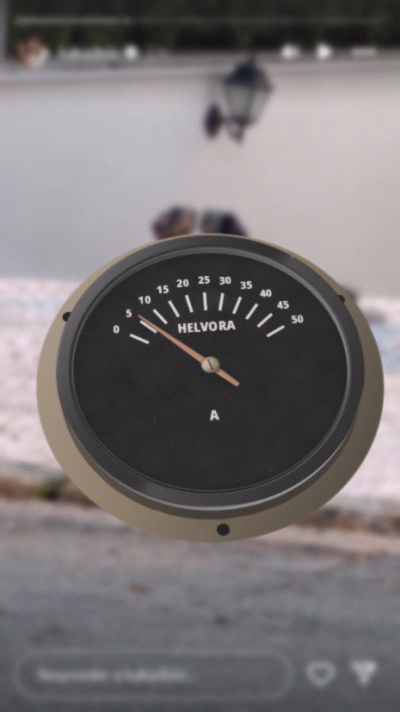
5 (A)
